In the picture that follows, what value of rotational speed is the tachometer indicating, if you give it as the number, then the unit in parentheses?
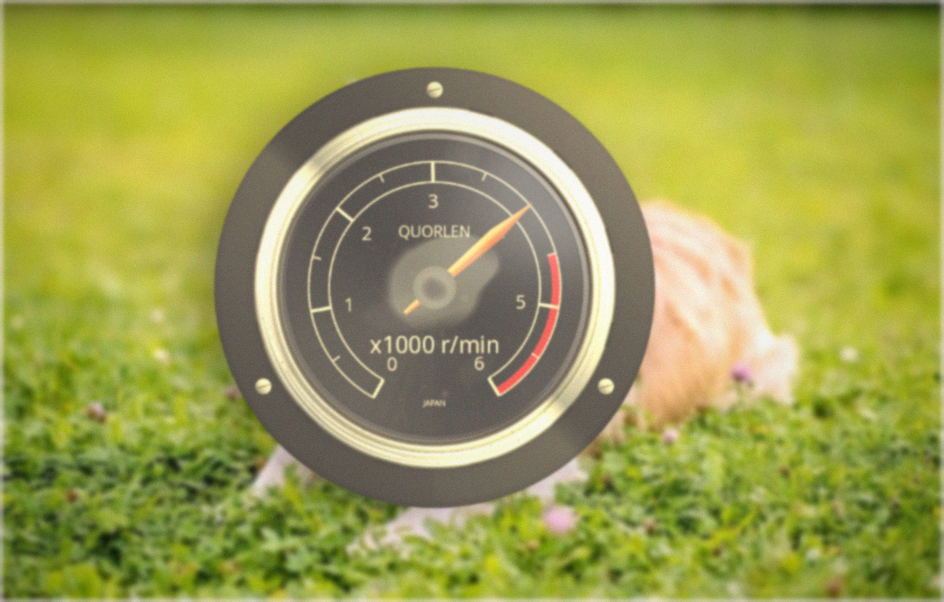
4000 (rpm)
